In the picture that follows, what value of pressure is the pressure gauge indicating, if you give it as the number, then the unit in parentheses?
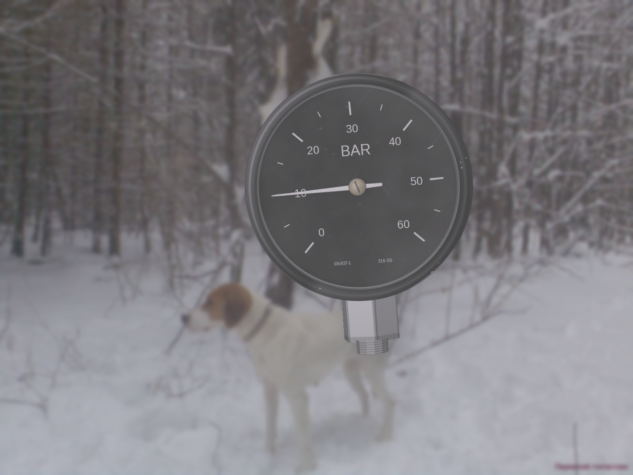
10 (bar)
